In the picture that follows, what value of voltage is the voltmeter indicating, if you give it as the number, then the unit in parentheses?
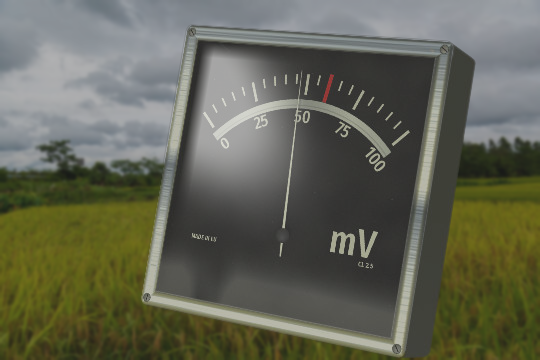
47.5 (mV)
